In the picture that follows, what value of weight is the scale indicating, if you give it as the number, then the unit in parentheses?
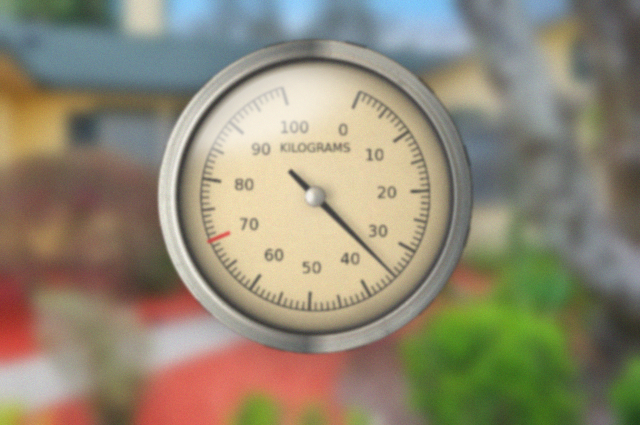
35 (kg)
